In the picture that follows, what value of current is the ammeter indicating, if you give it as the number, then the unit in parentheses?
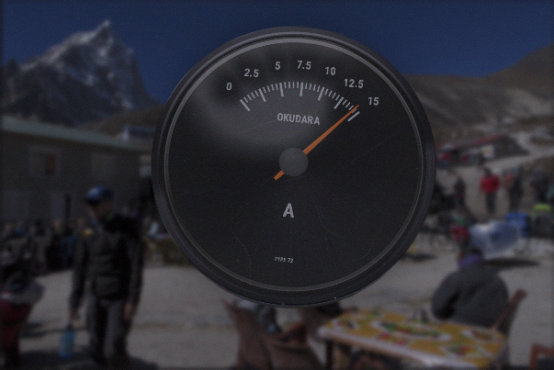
14.5 (A)
